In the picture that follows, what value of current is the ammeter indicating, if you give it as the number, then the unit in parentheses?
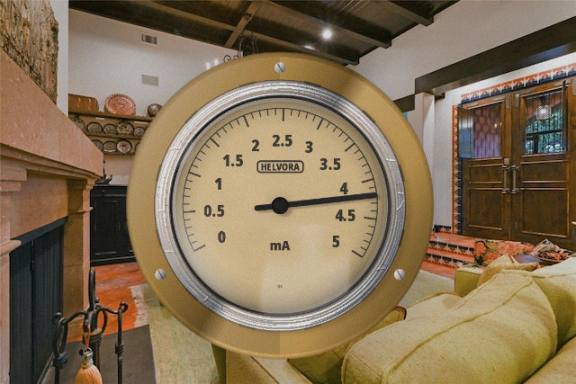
4.2 (mA)
